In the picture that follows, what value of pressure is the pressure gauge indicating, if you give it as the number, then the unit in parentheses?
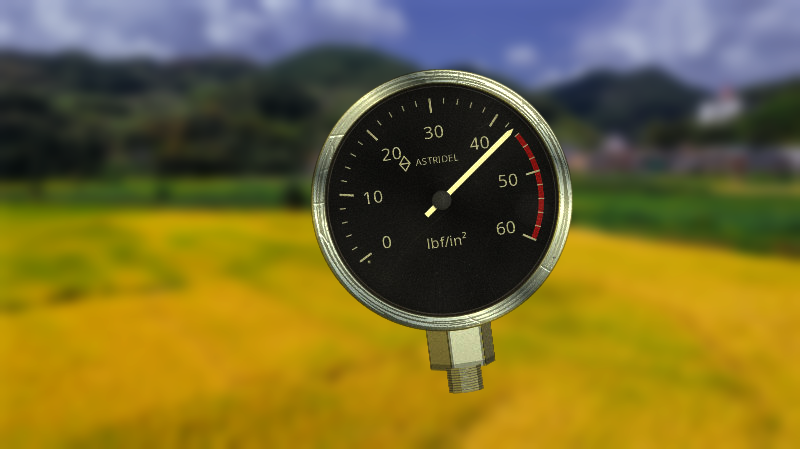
43 (psi)
